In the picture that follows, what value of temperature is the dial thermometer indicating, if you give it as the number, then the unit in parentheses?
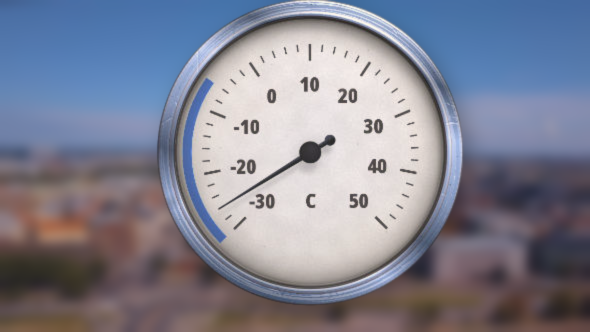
-26 (°C)
